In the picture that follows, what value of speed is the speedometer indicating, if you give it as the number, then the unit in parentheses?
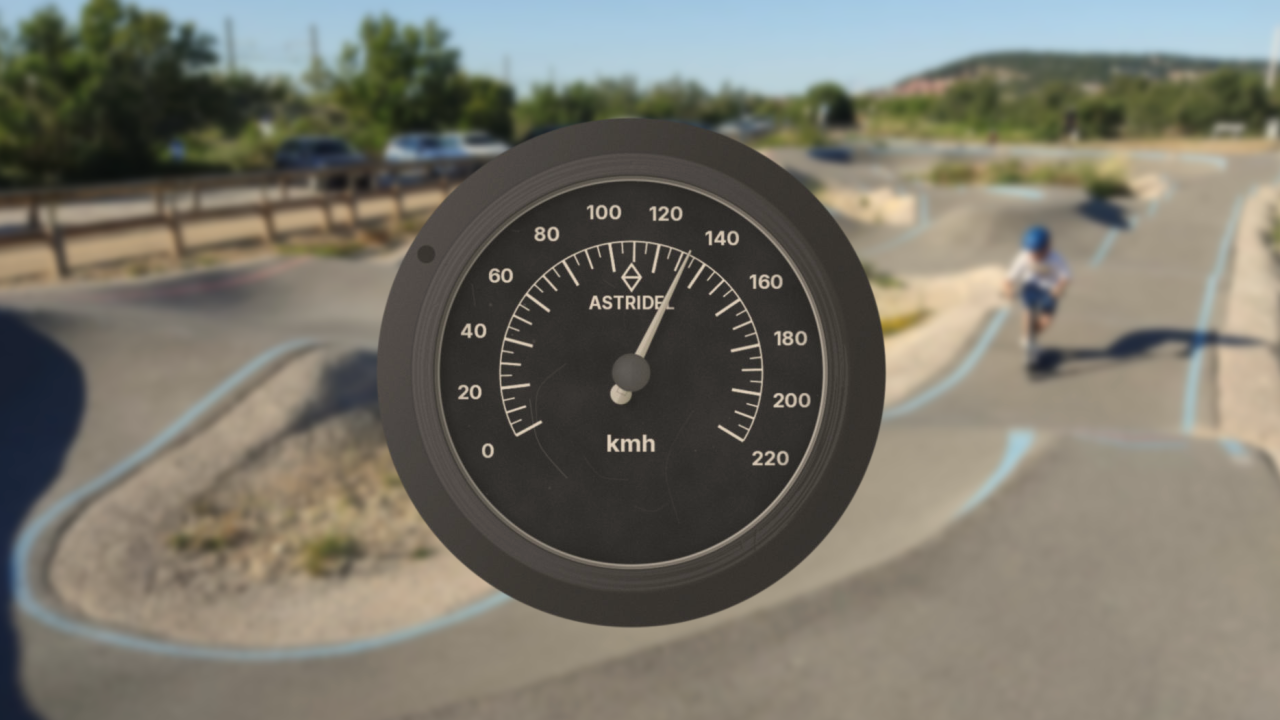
132.5 (km/h)
